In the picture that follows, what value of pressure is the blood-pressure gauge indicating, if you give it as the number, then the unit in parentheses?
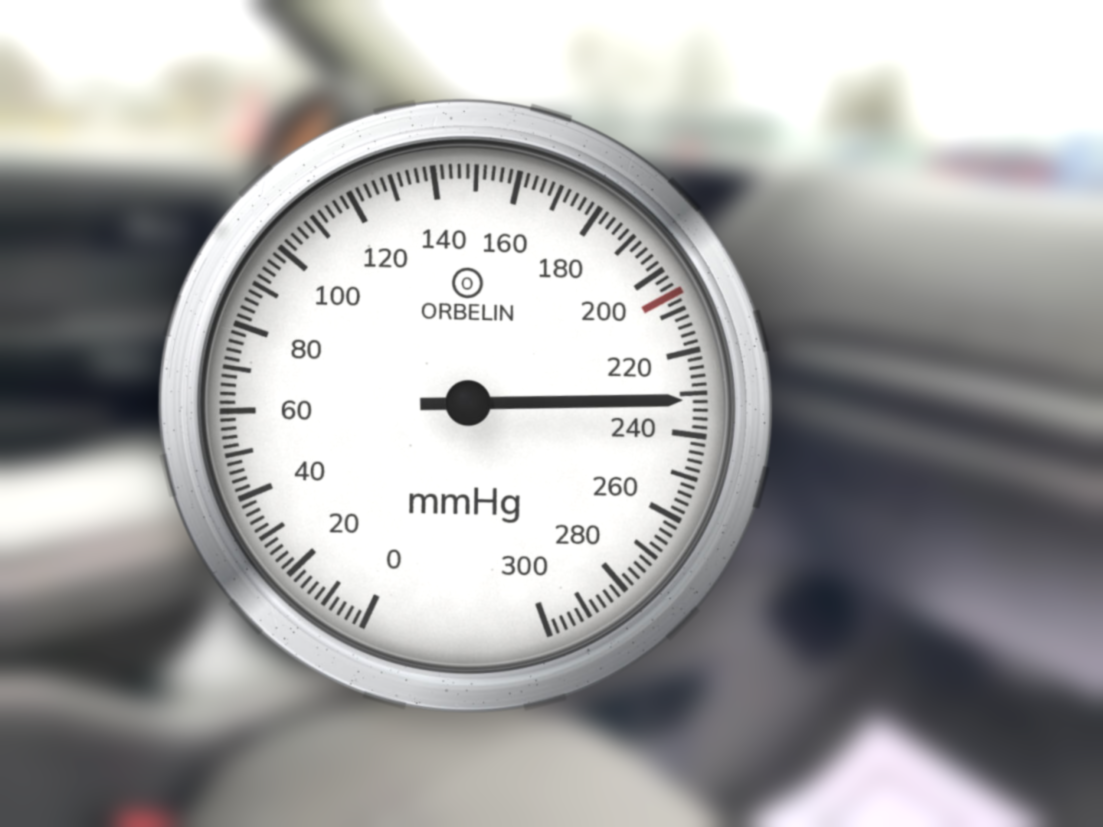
232 (mmHg)
